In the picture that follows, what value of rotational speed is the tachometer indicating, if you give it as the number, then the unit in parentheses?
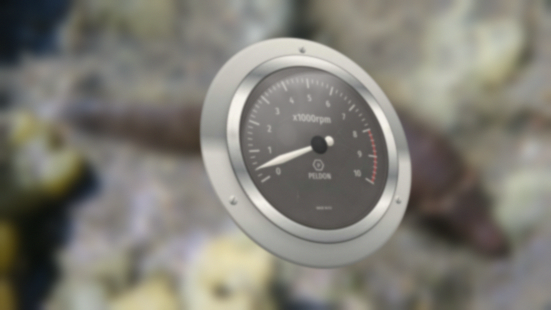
400 (rpm)
